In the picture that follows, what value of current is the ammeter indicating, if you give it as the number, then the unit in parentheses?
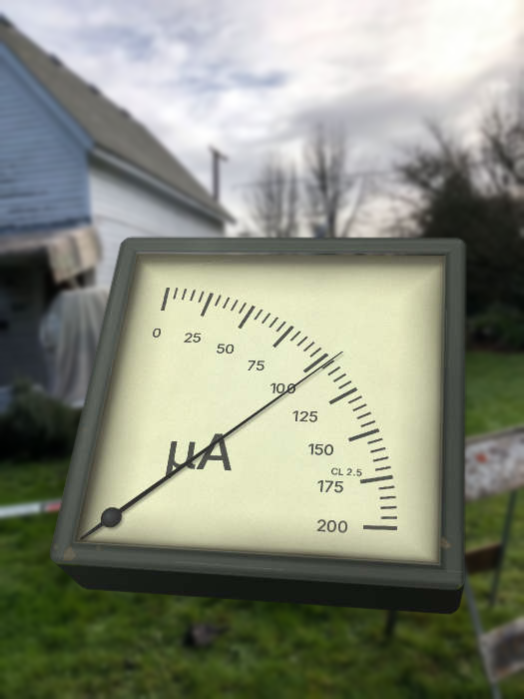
105 (µA)
